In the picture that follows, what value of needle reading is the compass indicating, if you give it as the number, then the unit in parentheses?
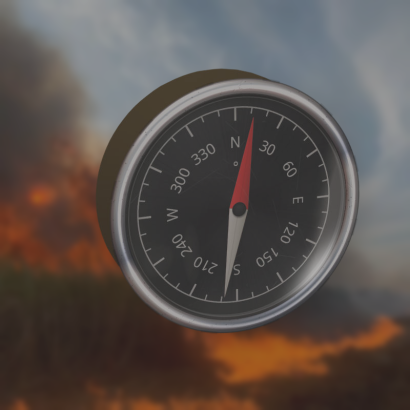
10 (°)
